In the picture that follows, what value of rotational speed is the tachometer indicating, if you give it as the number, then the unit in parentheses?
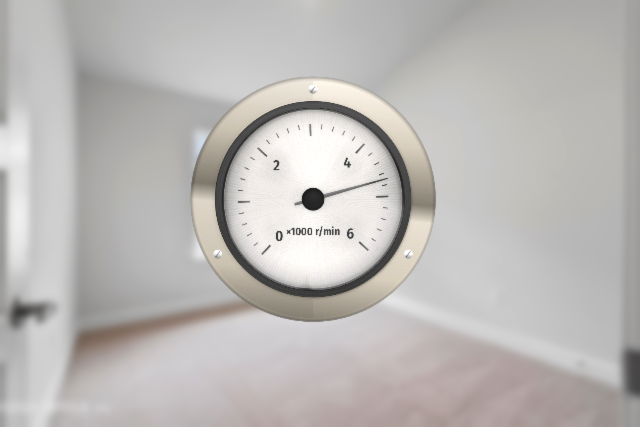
4700 (rpm)
